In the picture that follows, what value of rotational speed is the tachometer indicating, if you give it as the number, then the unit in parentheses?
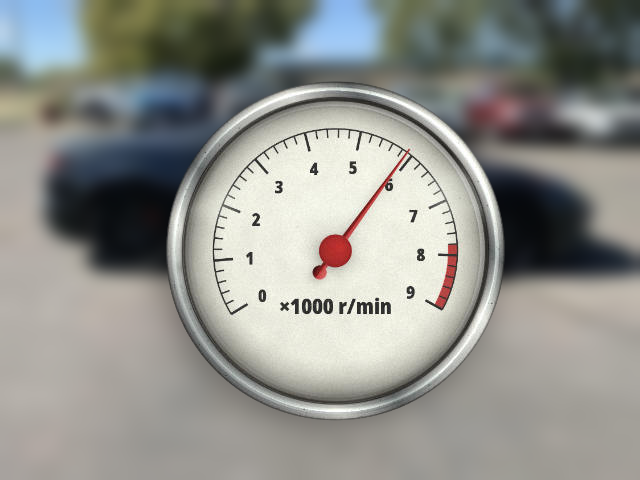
5900 (rpm)
